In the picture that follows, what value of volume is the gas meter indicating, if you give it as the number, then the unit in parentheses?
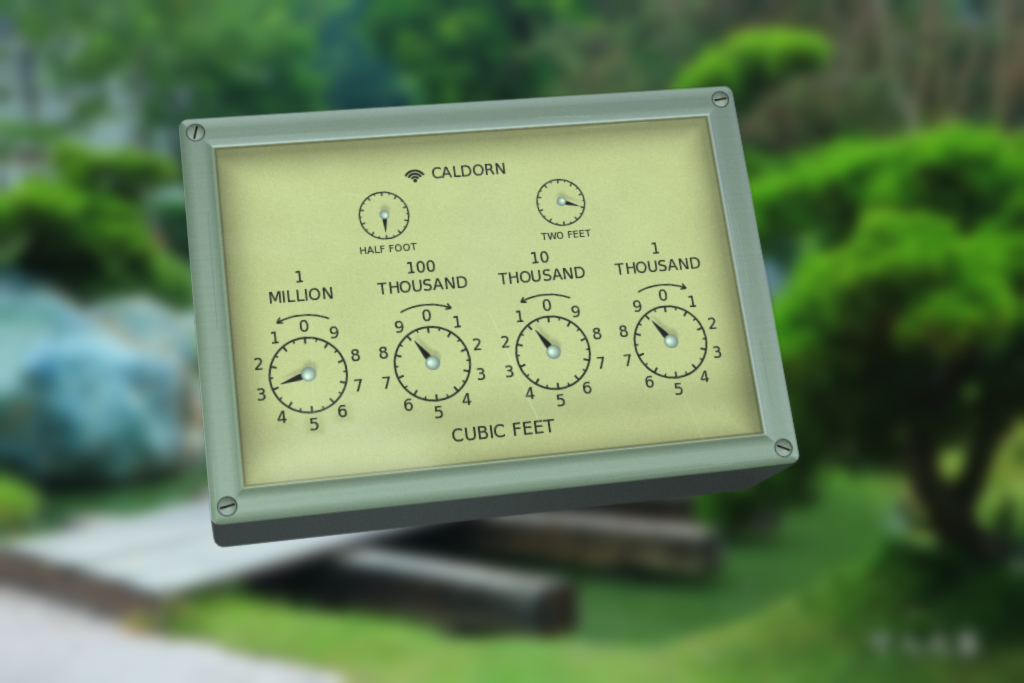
290900 (ft³)
